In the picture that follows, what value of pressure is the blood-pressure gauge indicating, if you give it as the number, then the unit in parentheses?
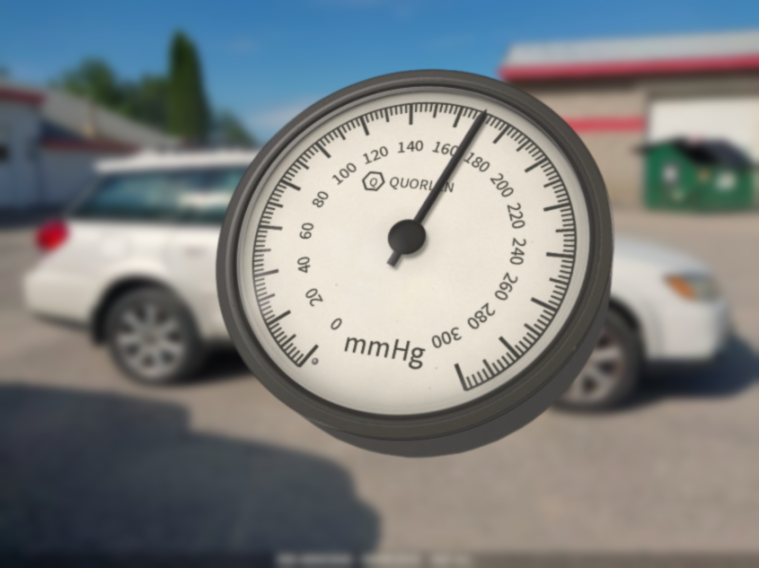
170 (mmHg)
